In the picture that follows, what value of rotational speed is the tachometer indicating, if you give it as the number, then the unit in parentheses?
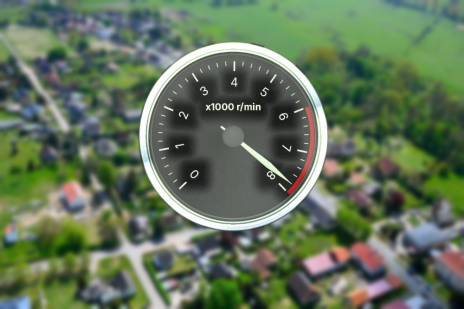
7800 (rpm)
